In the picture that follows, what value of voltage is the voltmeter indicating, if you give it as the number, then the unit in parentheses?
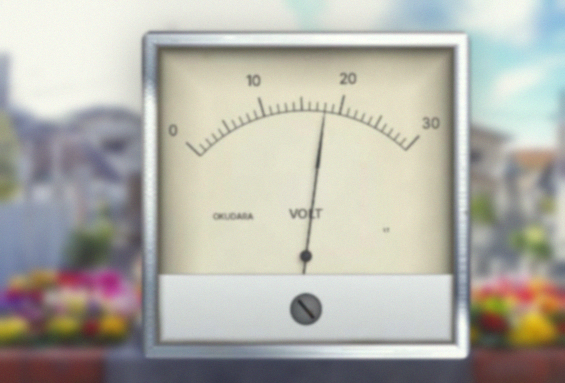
18 (V)
